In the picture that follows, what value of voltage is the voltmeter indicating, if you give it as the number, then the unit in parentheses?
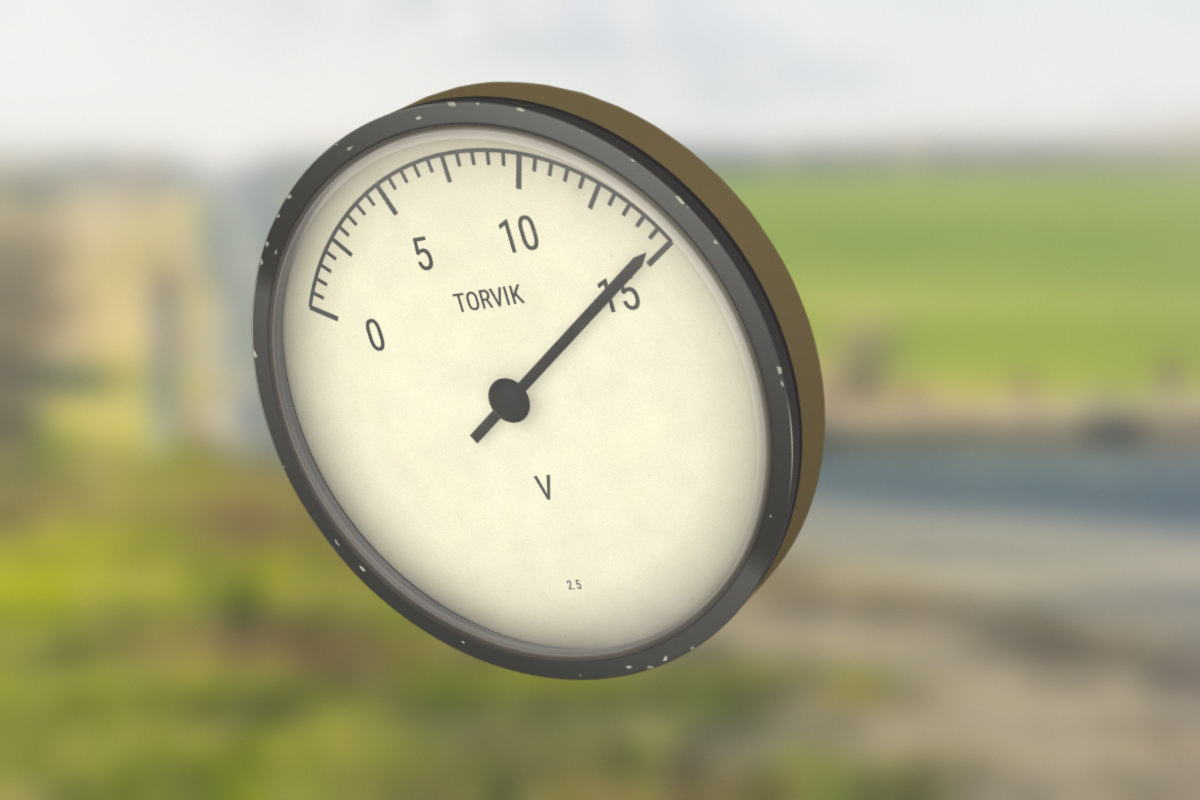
14.75 (V)
